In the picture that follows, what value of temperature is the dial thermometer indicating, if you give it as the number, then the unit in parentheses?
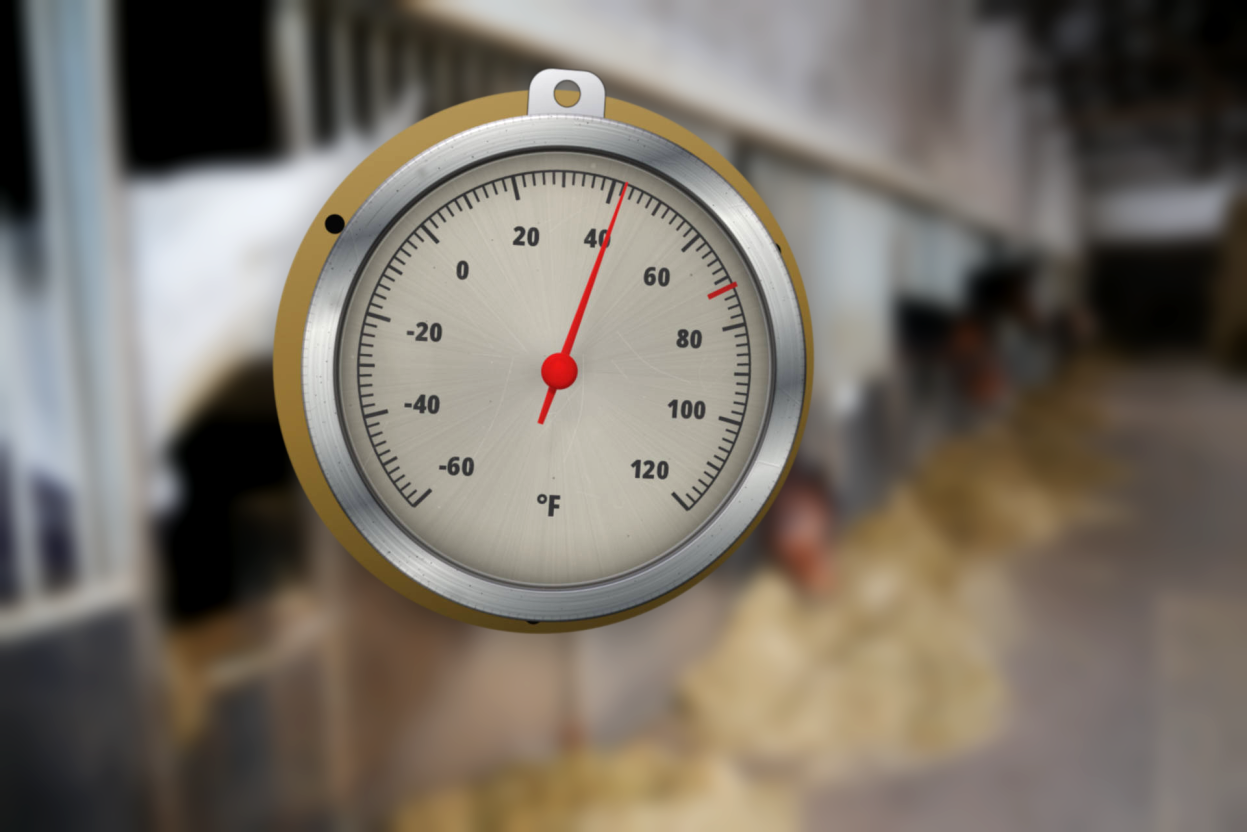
42 (°F)
